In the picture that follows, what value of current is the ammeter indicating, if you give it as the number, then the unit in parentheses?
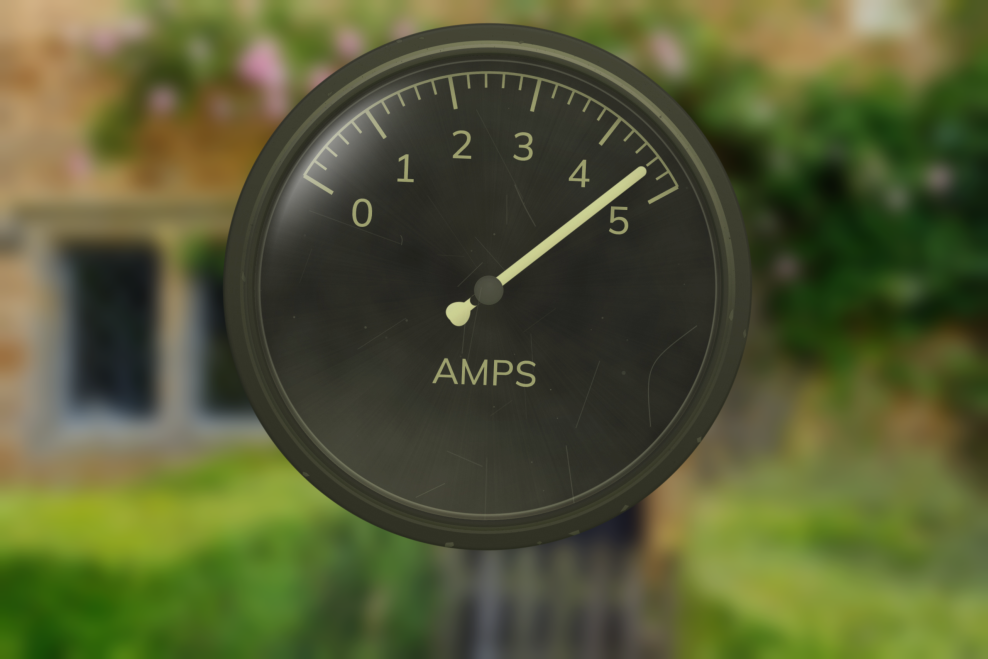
4.6 (A)
